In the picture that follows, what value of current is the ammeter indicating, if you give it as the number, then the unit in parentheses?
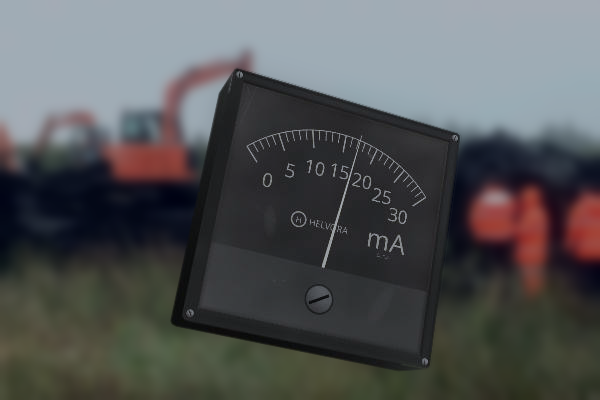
17 (mA)
